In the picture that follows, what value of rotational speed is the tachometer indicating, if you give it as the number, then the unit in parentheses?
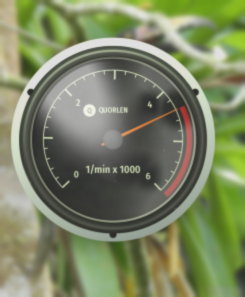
4400 (rpm)
